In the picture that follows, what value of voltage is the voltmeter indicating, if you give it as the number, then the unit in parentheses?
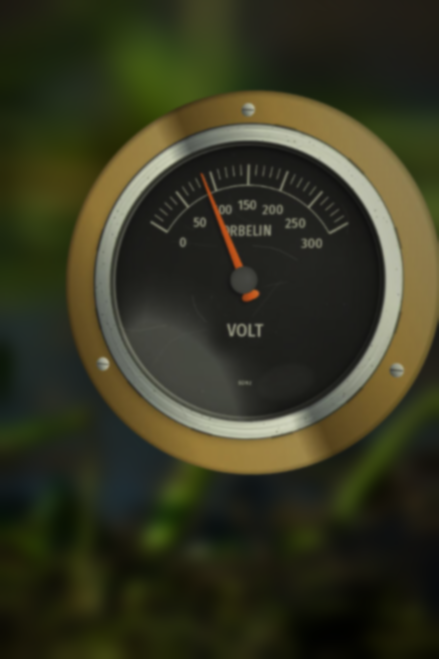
90 (V)
